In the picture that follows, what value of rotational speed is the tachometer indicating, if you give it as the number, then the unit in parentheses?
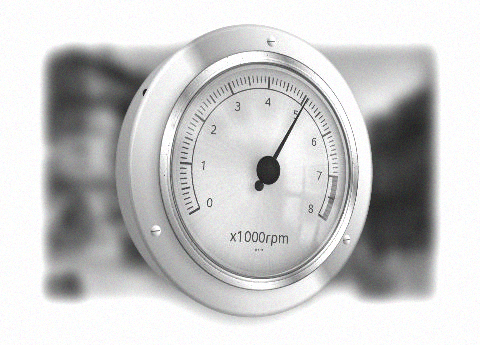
5000 (rpm)
